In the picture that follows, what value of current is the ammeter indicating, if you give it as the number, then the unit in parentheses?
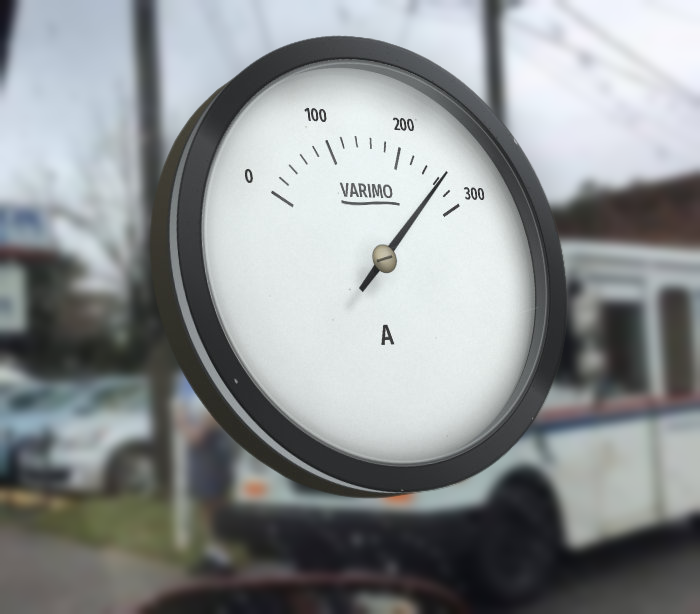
260 (A)
